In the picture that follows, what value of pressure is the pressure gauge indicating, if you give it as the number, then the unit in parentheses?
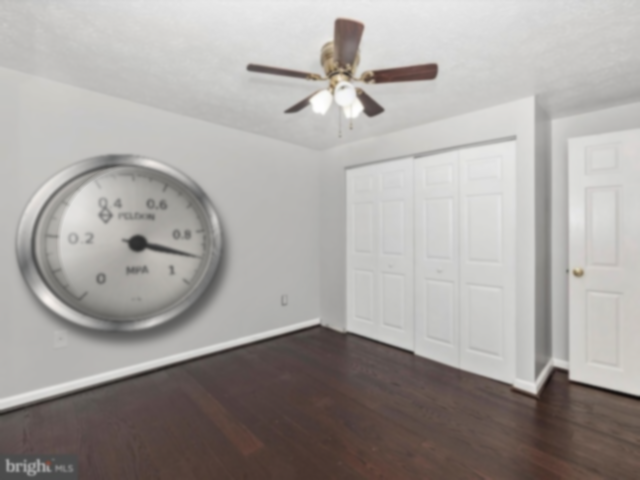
0.9 (MPa)
